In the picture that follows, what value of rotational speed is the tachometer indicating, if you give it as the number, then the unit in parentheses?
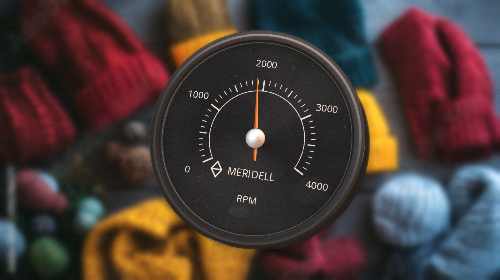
1900 (rpm)
